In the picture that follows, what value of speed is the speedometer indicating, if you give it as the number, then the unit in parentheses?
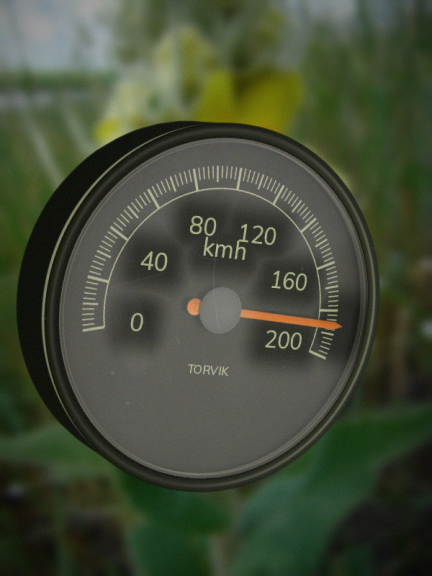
186 (km/h)
